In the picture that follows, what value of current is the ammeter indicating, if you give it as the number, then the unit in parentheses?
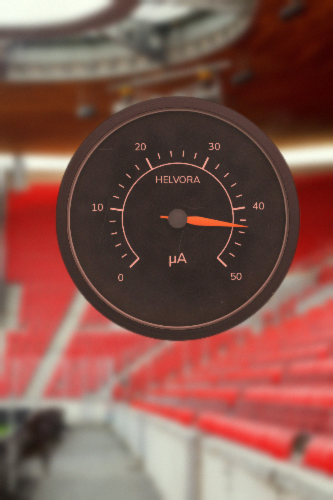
43 (µA)
